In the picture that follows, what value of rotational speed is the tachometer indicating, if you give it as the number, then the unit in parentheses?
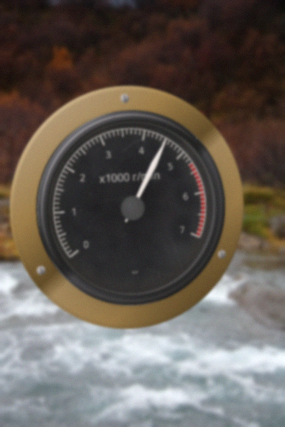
4500 (rpm)
